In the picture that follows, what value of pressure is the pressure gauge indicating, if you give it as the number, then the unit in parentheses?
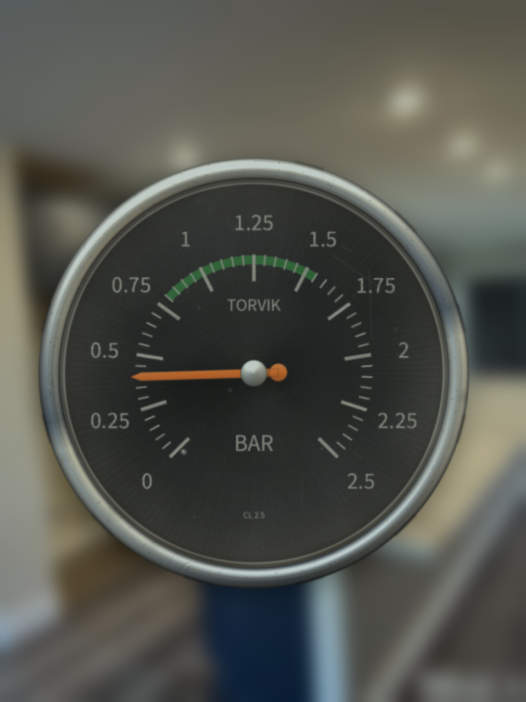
0.4 (bar)
